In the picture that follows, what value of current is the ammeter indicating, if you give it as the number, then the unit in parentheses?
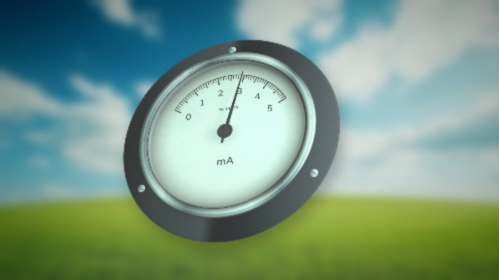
3 (mA)
